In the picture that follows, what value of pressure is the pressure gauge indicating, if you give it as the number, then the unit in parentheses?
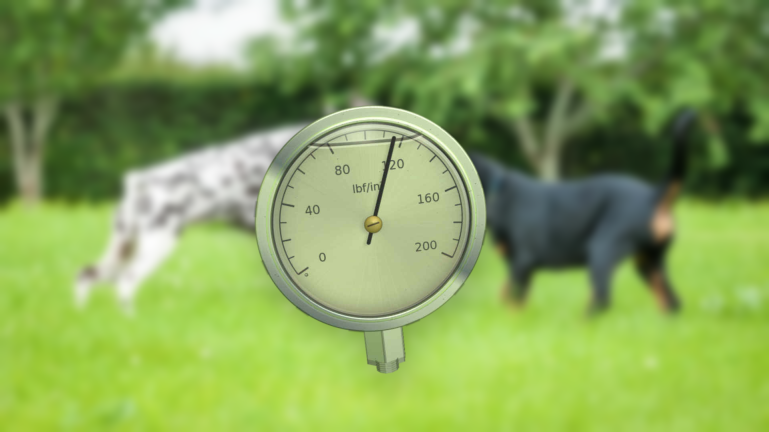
115 (psi)
